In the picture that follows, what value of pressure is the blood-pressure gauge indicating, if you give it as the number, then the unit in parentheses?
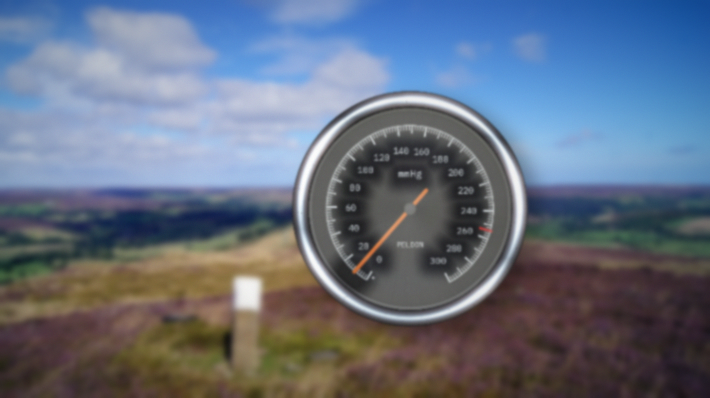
10 (mmHg)
